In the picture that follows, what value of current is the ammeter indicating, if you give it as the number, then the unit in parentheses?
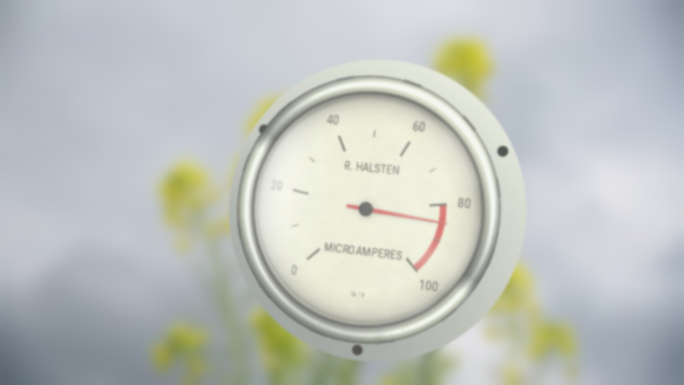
85 (µA)
